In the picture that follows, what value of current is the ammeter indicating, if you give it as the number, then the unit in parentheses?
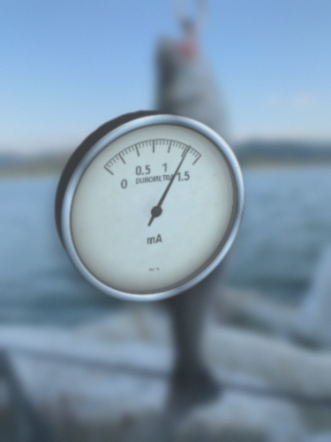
1.25 (mA)
